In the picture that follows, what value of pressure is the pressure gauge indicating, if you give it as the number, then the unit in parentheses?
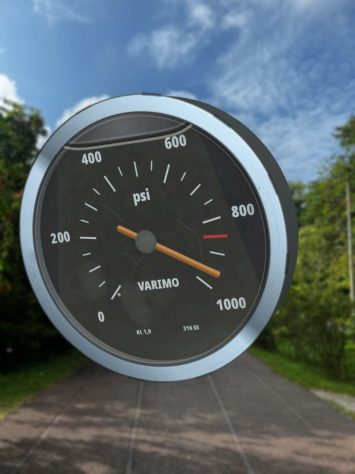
950 (psi)
